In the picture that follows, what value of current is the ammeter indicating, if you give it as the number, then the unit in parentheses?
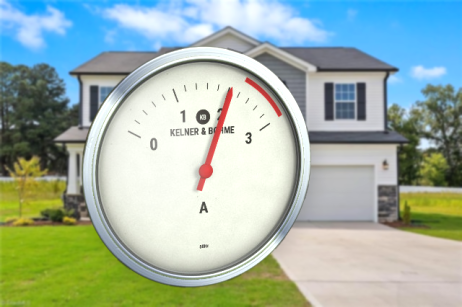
2 (A)
